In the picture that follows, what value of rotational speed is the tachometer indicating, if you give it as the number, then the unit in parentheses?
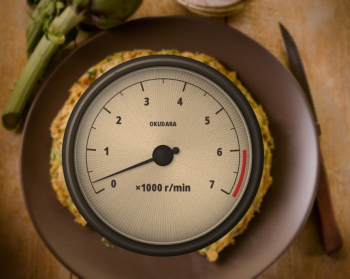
250 (rpm)
